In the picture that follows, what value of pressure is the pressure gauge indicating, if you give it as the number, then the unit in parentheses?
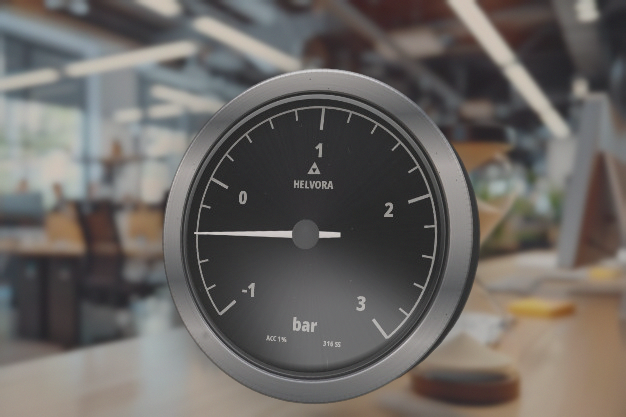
-0.4 (bar)
